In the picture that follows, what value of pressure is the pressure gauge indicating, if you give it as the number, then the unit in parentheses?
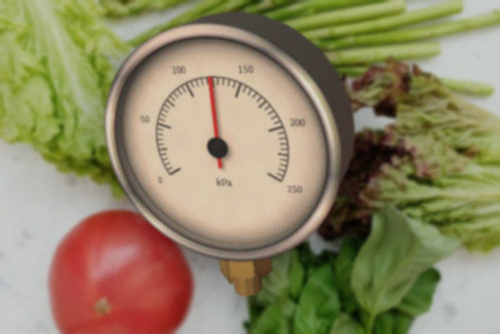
125 (kPa)
